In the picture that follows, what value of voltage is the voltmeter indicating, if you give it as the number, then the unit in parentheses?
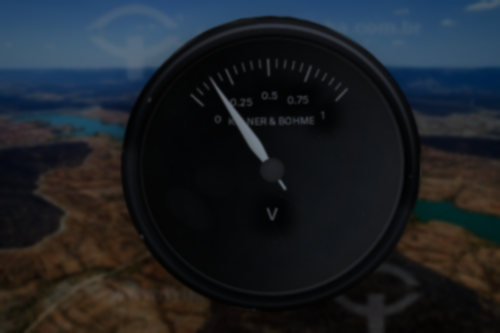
0.15 (V)
